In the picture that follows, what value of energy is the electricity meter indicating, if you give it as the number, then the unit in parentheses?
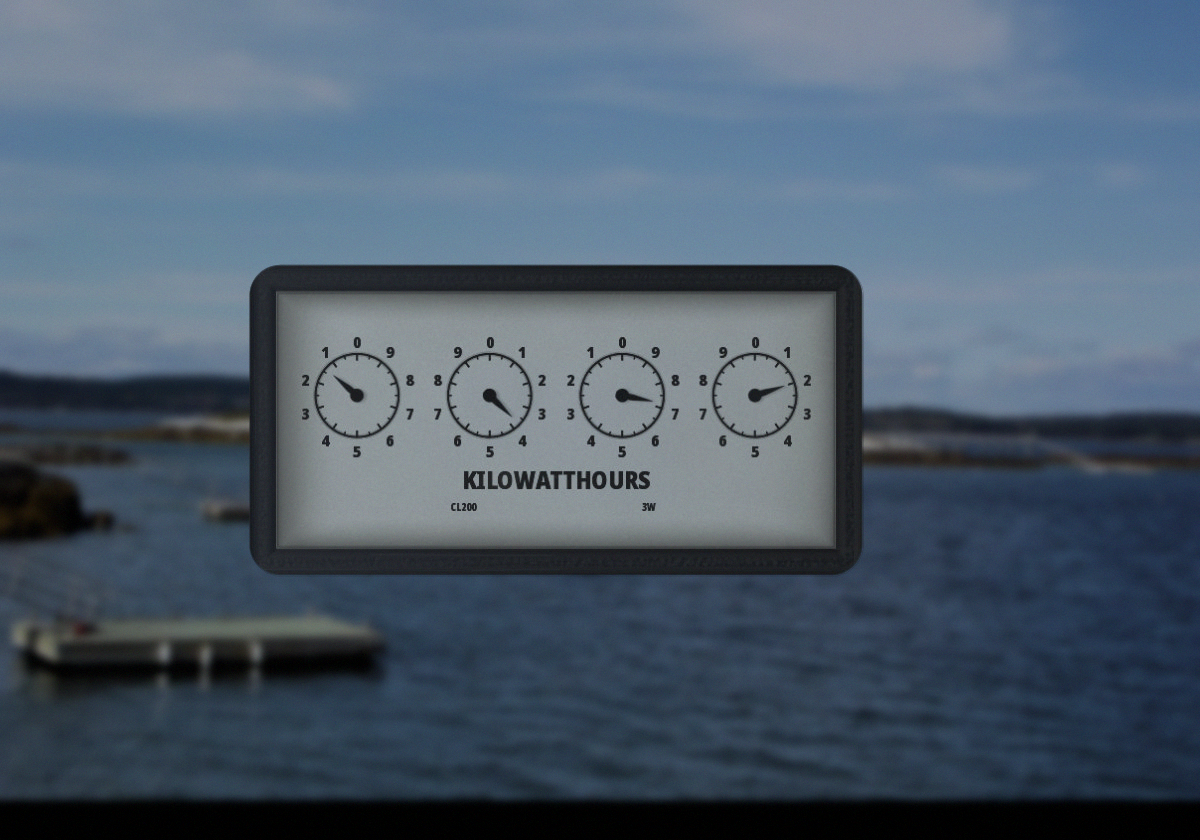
1372 (kWh)
